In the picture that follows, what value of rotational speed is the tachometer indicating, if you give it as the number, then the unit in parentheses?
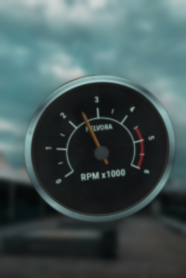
2500 (rpm)
